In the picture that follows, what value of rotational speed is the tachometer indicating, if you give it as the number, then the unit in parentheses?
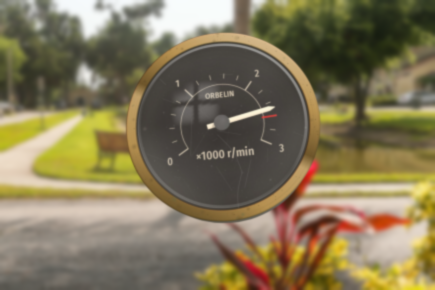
2500 (rpm)
